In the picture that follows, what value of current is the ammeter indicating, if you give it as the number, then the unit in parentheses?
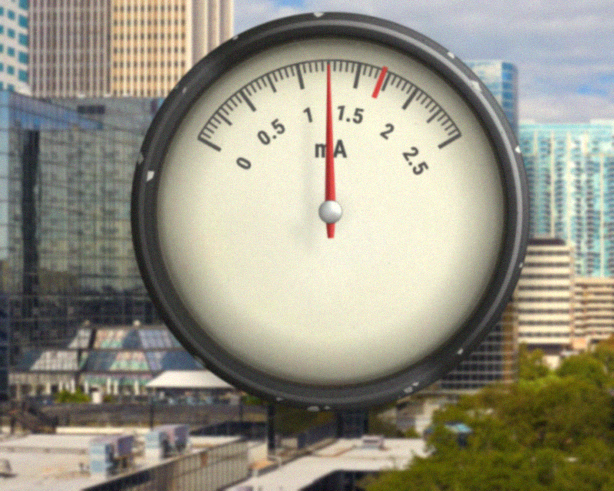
1.25 (mA)
